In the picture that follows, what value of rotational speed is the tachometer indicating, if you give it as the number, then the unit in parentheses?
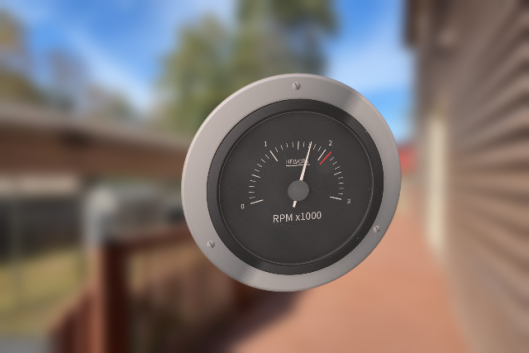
1700 (rpm)
